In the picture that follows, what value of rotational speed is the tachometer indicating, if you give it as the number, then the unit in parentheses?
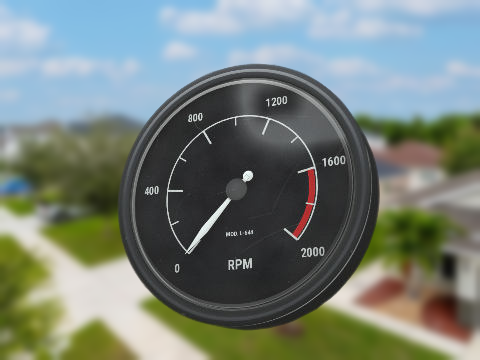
0 (rpm)
